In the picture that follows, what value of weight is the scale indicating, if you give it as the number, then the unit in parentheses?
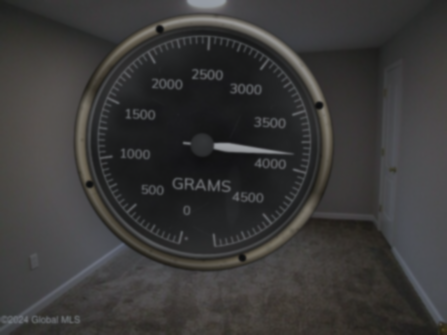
3850 (g)
